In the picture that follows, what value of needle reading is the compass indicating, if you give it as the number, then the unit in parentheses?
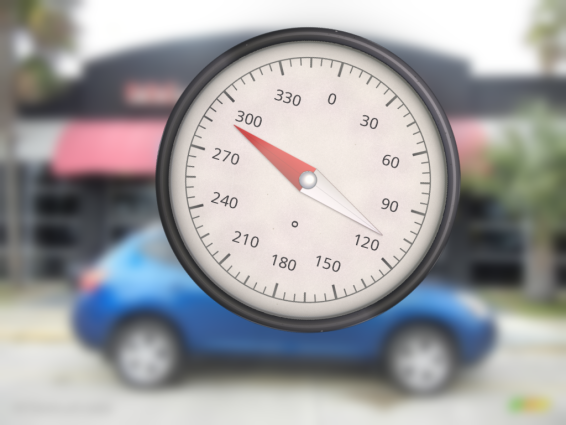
290 (°)
